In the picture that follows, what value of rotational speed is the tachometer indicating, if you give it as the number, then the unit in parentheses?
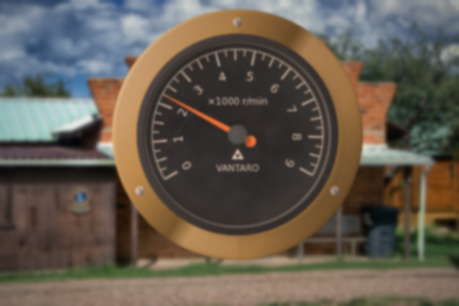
2250 (rpm)
